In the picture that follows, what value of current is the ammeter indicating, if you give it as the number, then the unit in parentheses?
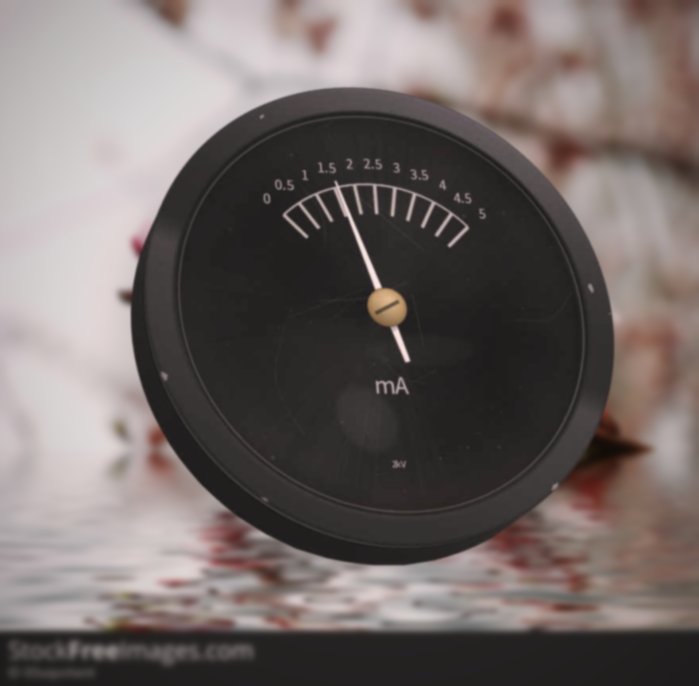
1.5 (mA)
